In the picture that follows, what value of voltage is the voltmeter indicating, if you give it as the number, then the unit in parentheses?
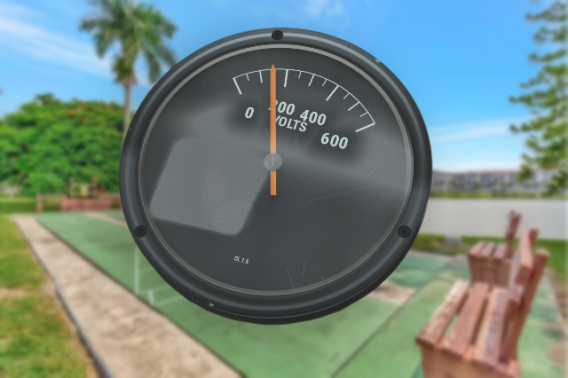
150 (V)
